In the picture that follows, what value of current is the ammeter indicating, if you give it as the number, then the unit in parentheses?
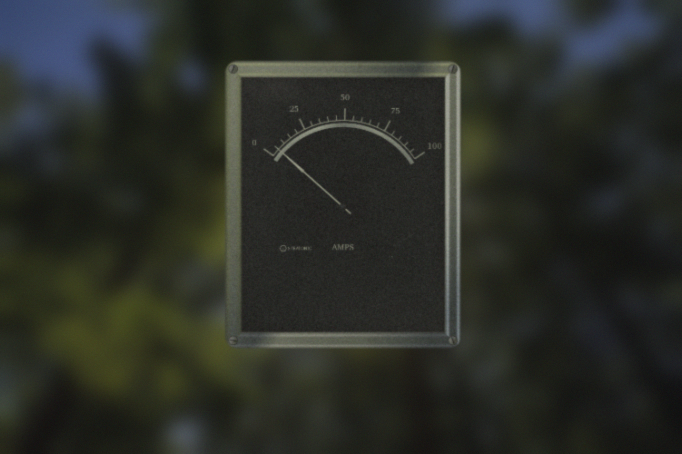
5 (A)
